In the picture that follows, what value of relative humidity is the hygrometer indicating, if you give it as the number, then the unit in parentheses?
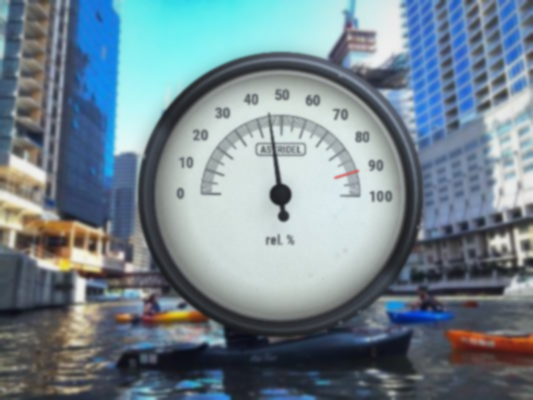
45 (%)
